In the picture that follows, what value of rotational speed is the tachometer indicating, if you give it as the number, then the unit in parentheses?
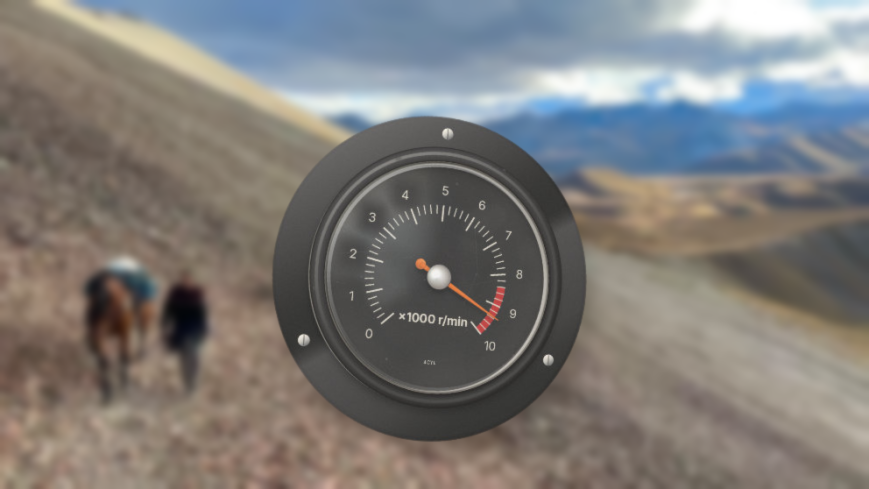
9400 (rpm)
